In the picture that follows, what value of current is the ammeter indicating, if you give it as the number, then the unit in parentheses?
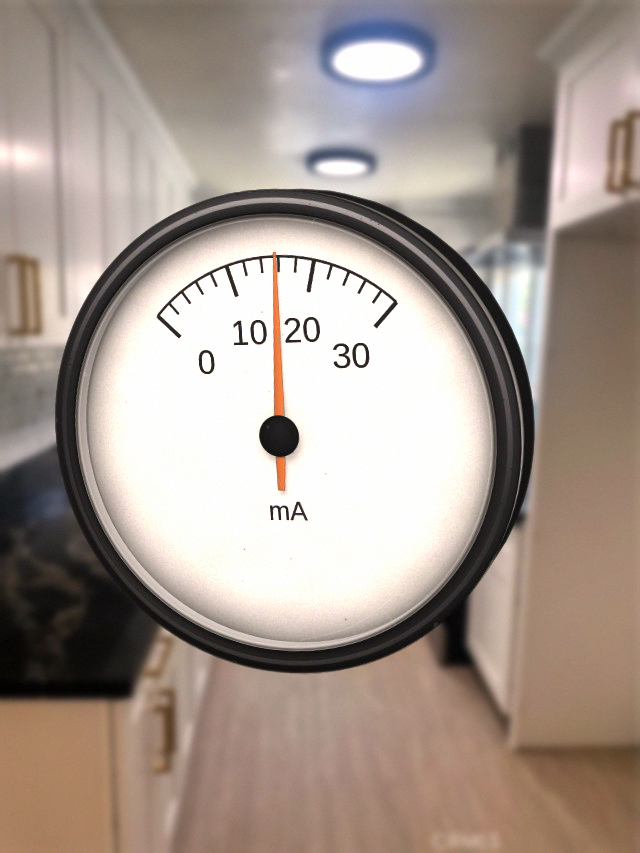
16 (mA)
